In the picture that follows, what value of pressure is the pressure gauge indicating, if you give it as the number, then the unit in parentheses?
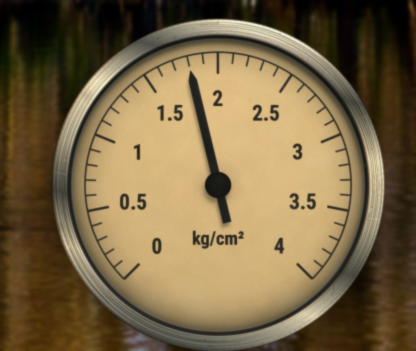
1.8 (kg/cm²)
